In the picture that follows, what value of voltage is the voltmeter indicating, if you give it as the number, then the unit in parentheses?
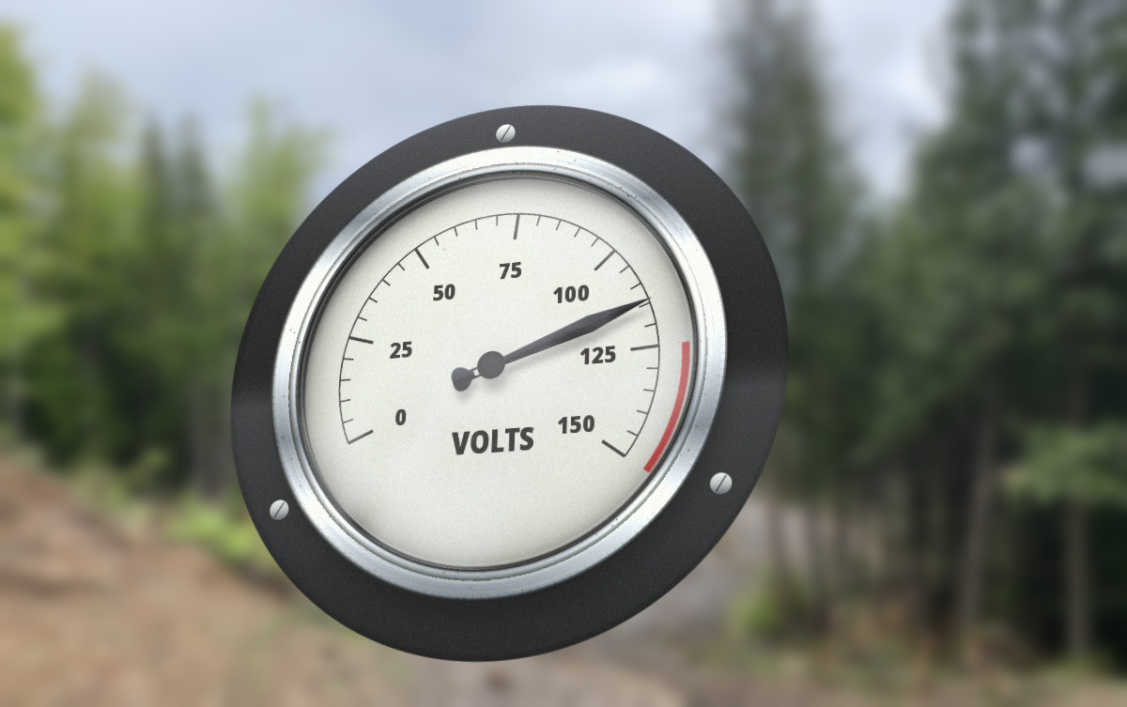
115 (V)
